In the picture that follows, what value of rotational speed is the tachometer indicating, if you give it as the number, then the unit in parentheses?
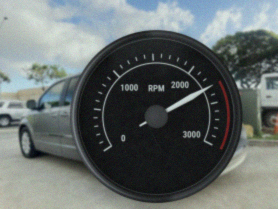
2300 (rpm)
